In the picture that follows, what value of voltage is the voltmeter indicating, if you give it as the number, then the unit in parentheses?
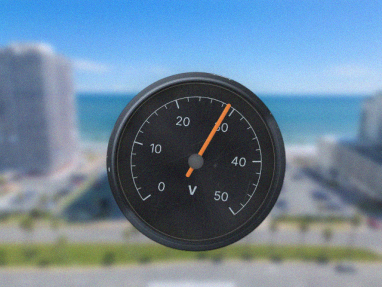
29 (V)
